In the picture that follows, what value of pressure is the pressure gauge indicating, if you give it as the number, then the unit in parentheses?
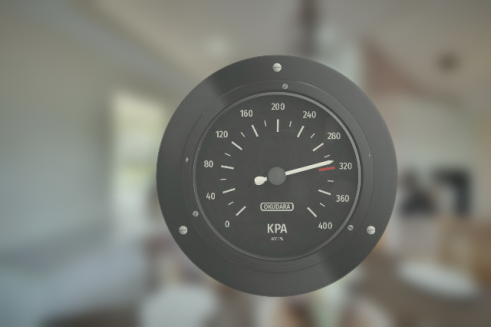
310 (kPa)
